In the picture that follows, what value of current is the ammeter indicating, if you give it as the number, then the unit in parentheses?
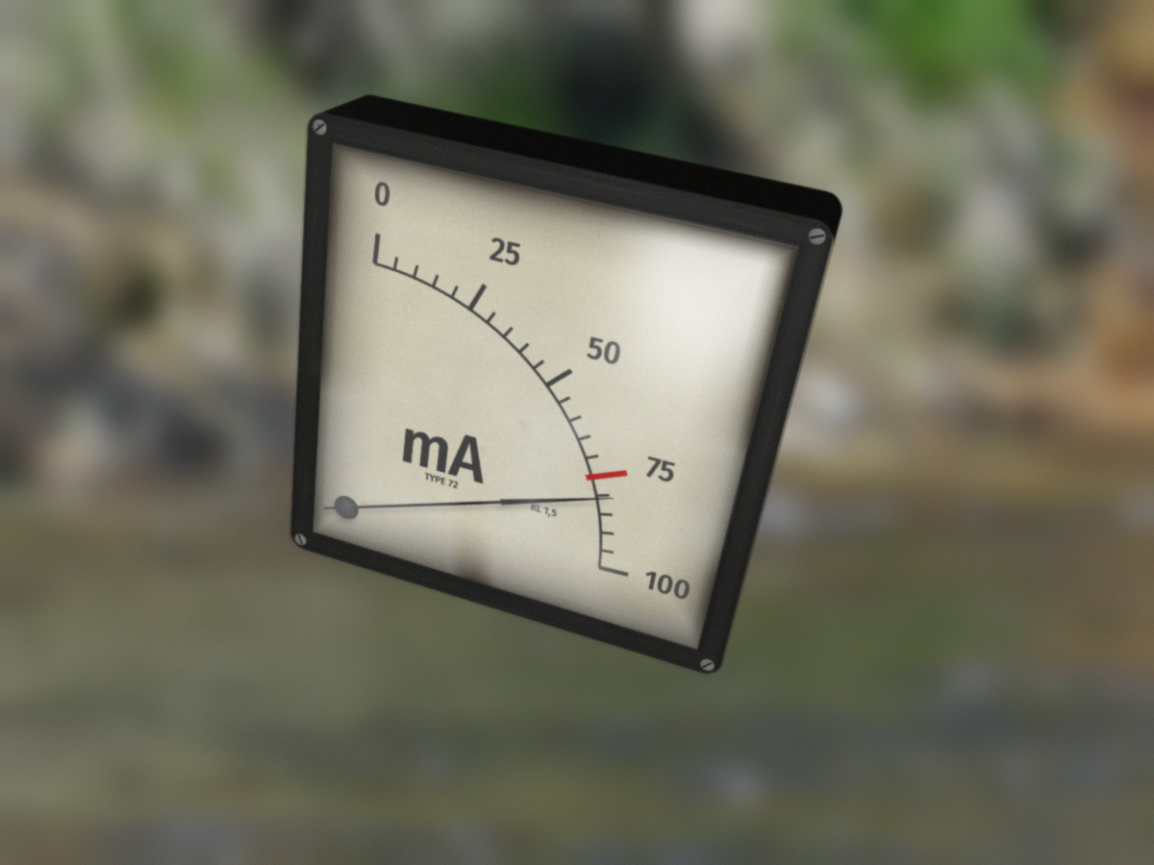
80 (mA)
